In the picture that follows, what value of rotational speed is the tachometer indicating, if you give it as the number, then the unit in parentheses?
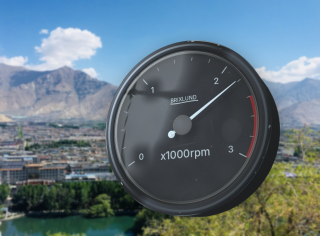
2200 (rpm)
